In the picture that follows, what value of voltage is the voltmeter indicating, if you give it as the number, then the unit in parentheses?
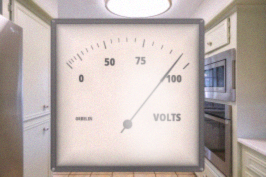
95 (V)
